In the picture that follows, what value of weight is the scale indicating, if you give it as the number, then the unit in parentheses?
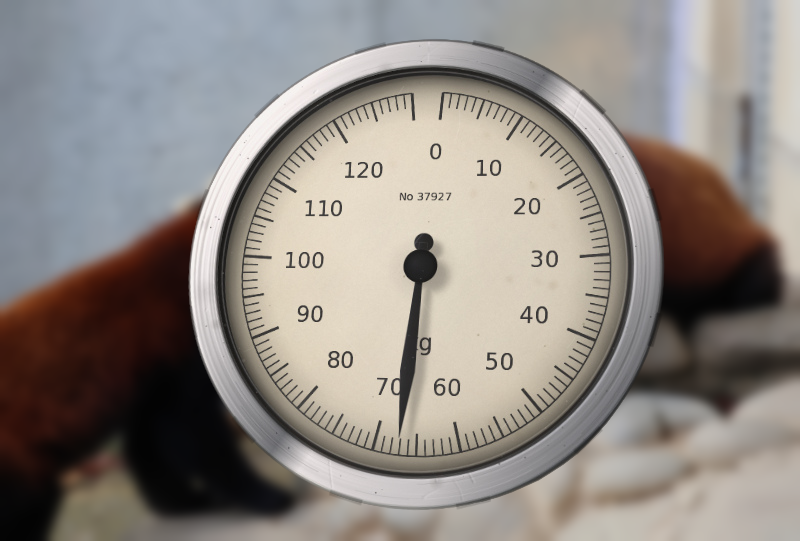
67 (kg)
